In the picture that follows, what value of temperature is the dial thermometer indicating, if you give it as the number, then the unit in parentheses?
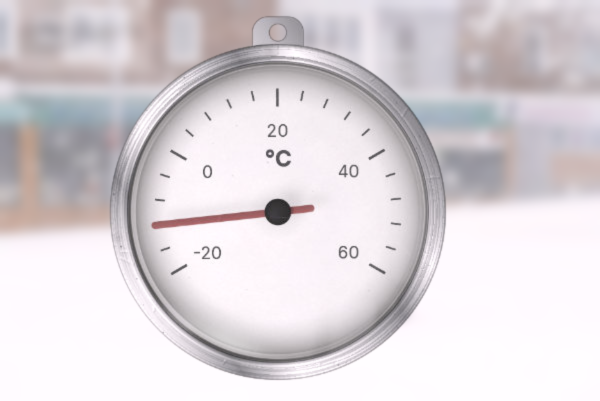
-12 (°C)
